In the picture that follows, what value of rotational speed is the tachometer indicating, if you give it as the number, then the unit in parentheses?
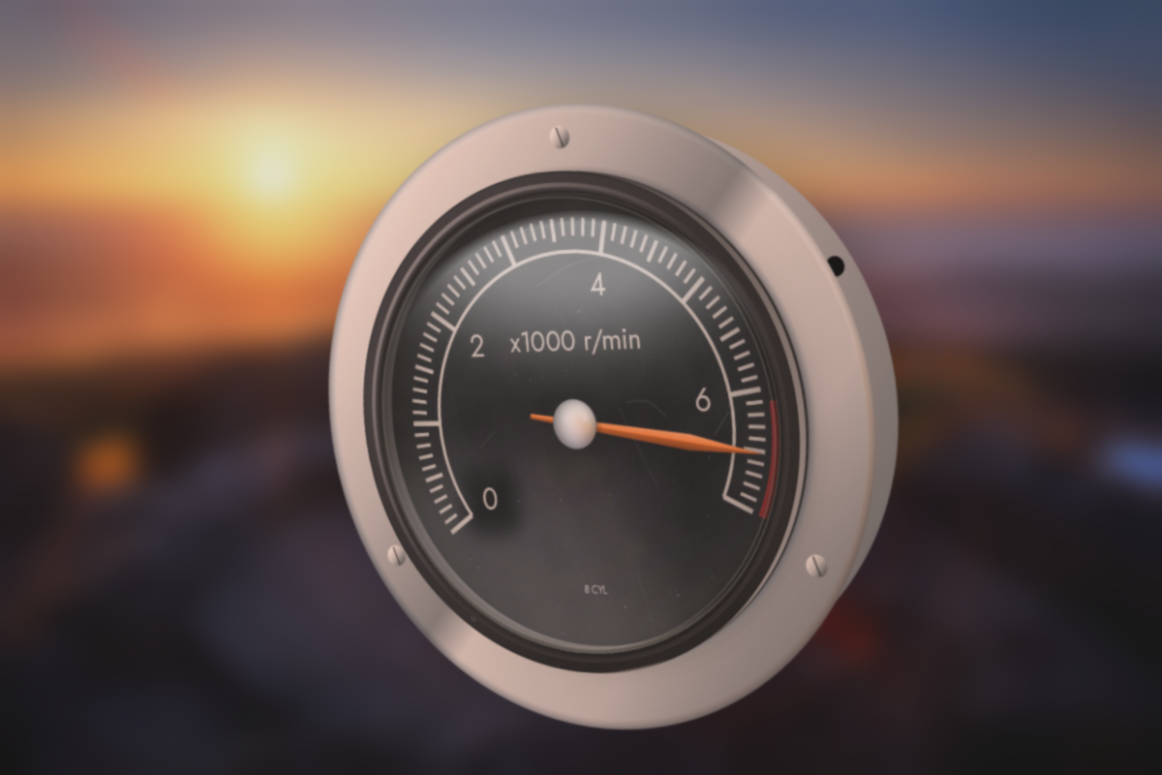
6500 (rpm)
